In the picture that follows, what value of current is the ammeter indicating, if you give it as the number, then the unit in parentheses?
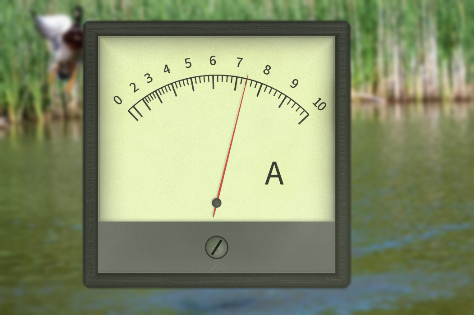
7.4 (A)
